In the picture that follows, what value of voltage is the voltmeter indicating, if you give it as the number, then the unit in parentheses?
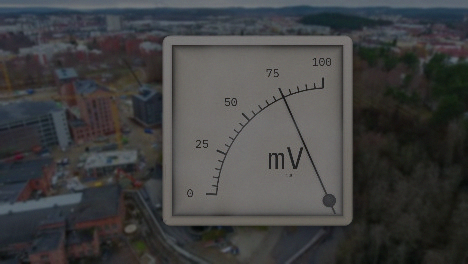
75 (mV)
